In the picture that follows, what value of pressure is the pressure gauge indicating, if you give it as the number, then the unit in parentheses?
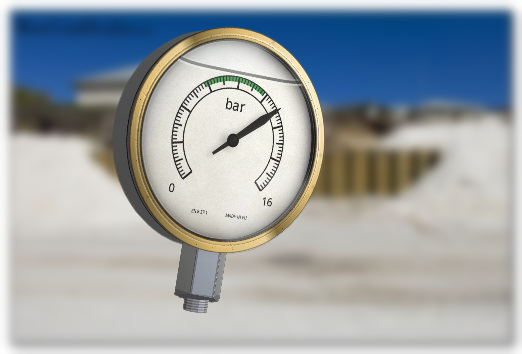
11 (bar)
